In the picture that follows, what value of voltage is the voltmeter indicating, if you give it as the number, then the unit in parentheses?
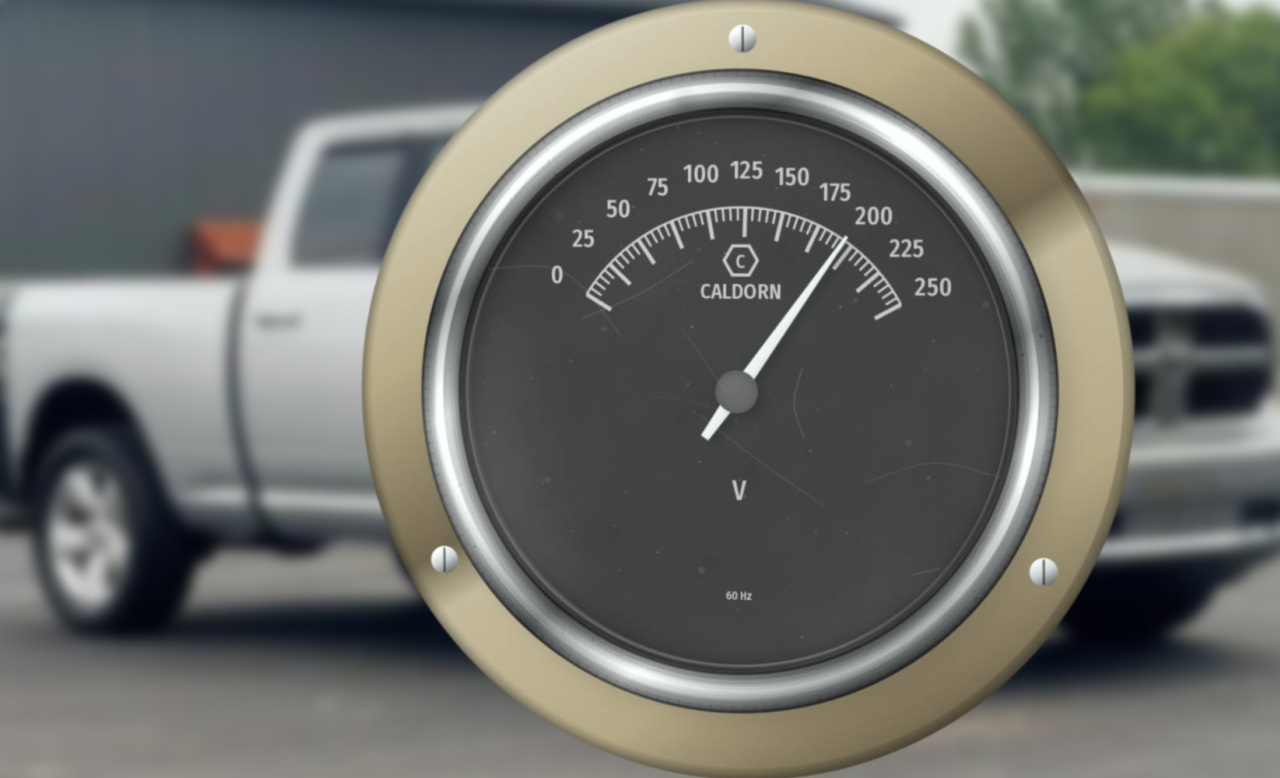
195 (V)
